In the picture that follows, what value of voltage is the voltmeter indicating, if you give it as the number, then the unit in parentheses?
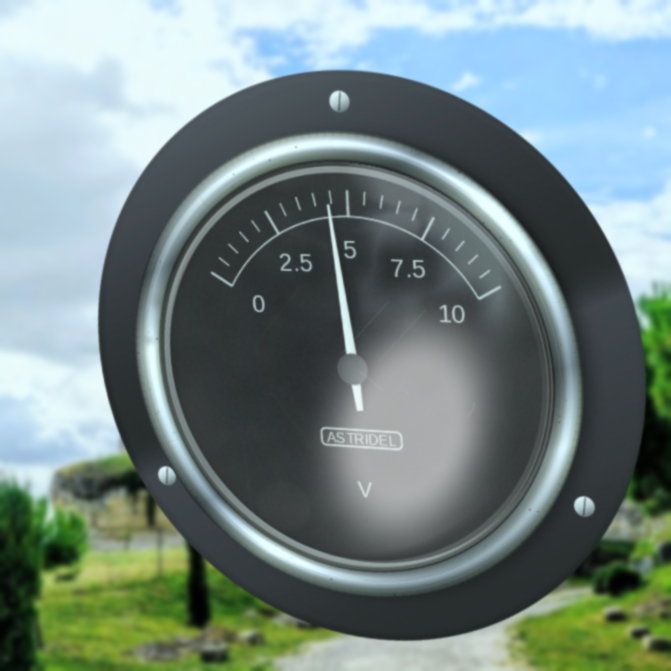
4.5 (V)
